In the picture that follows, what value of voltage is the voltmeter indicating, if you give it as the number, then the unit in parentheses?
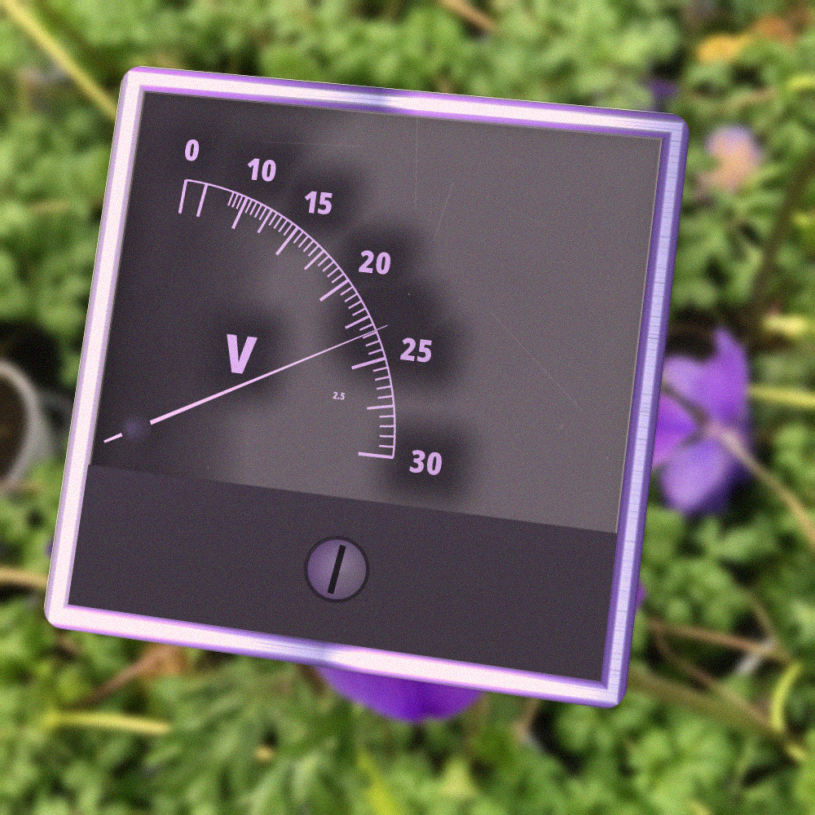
23.5 (V)
